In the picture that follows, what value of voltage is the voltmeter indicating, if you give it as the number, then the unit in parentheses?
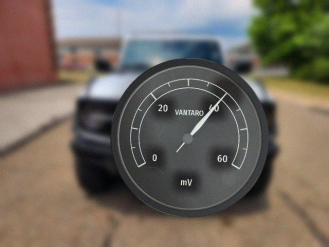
40 (mV)
